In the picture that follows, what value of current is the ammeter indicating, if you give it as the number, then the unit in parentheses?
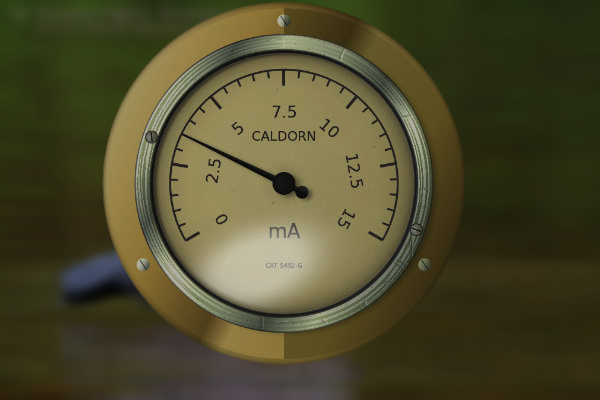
3.5 (mA)
